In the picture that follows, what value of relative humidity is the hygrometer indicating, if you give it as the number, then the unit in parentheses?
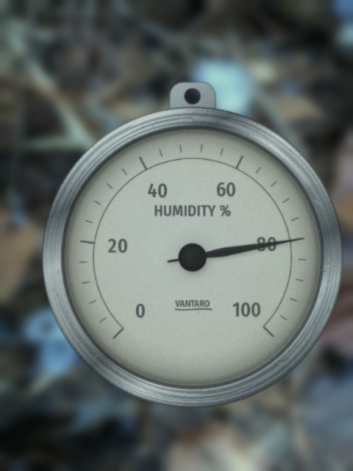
80 (%)
